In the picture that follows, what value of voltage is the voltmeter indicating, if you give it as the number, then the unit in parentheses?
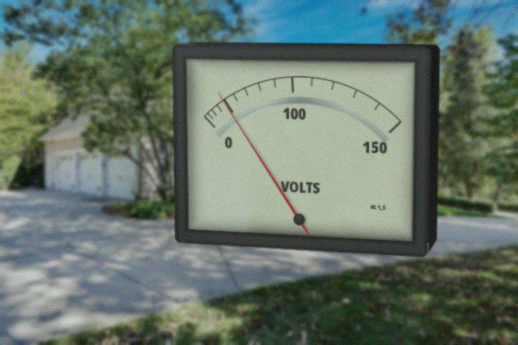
50 (V)
